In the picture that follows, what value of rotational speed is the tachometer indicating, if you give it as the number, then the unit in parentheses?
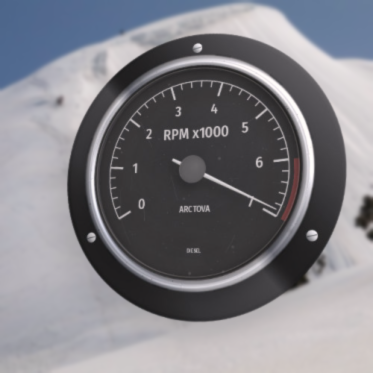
6900 (rpm)
